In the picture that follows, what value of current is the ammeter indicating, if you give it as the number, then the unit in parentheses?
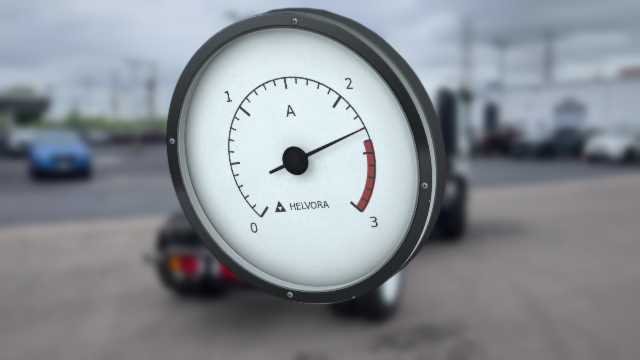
2.3 (A)
